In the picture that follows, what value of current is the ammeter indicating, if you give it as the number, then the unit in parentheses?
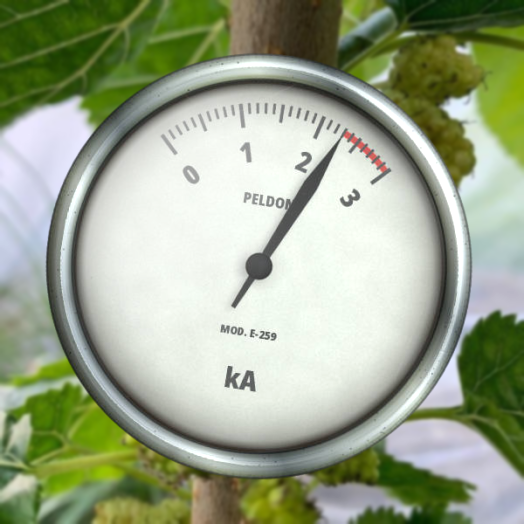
2.3 (kA)
